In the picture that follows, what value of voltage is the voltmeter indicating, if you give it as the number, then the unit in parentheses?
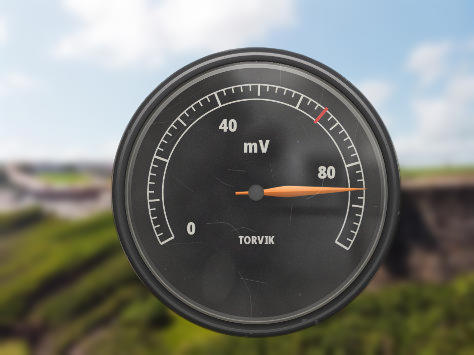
86 (mV)
